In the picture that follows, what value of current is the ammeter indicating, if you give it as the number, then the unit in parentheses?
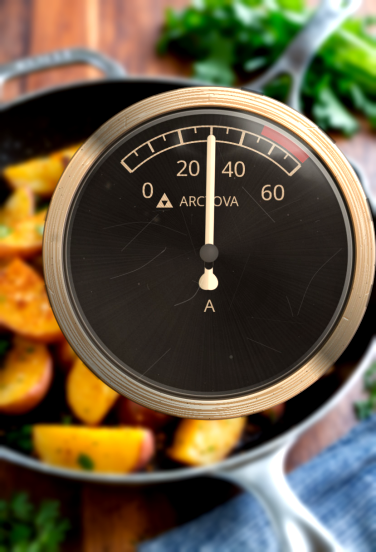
30 (A)
